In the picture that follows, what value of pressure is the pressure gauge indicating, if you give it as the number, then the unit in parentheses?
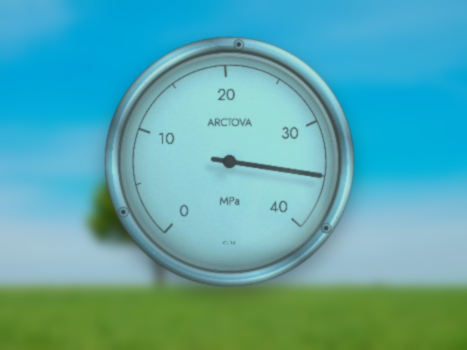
35 (MPa)
